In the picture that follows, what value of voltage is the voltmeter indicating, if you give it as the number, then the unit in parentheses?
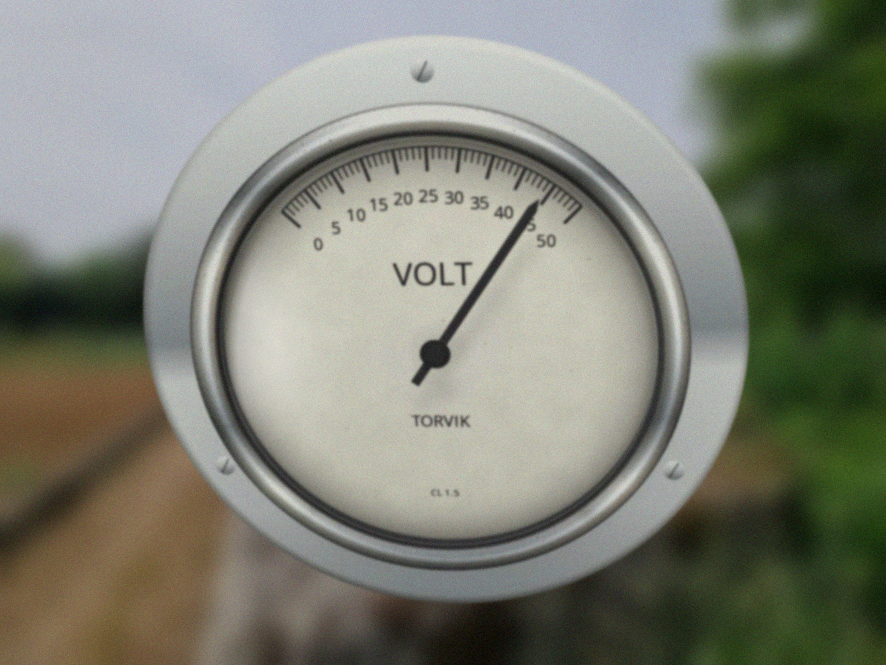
44 (V)
